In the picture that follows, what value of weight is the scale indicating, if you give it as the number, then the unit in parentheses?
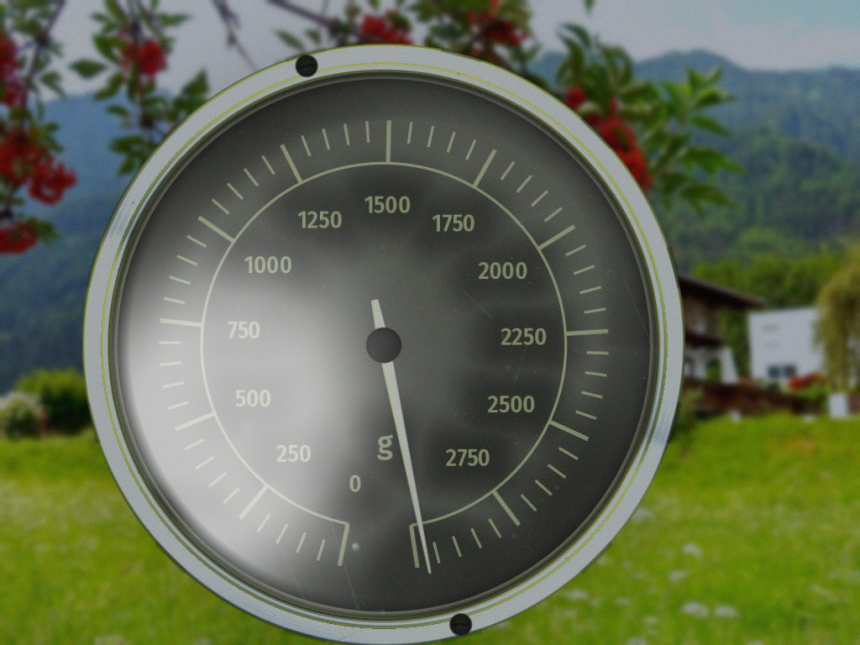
2975 (g)
